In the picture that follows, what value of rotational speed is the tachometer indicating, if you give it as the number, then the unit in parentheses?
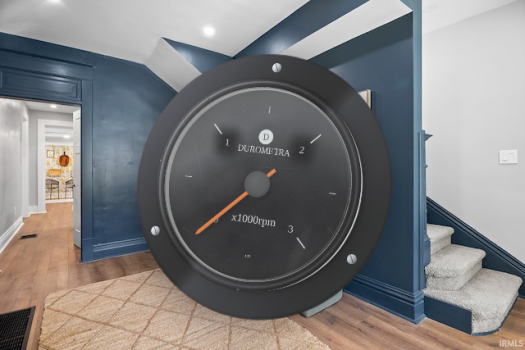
0 (rpm)
